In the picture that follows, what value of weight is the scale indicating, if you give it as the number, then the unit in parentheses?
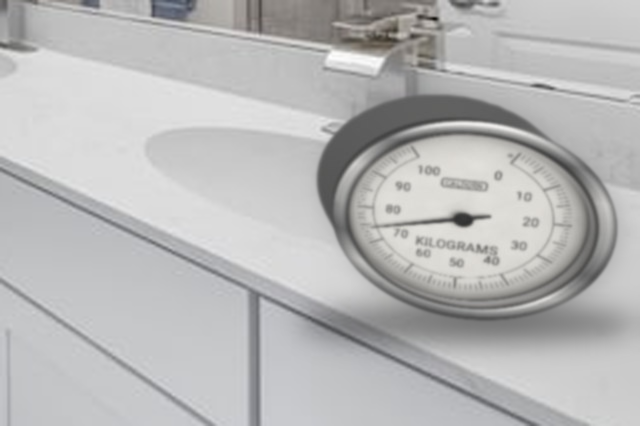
75 (kg)
